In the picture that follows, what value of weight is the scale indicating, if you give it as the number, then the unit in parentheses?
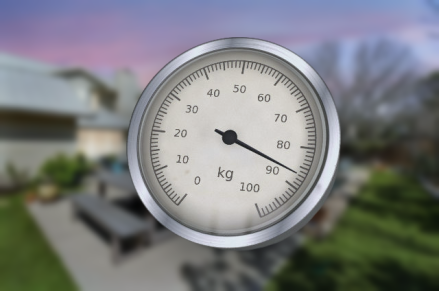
87 (kg)
